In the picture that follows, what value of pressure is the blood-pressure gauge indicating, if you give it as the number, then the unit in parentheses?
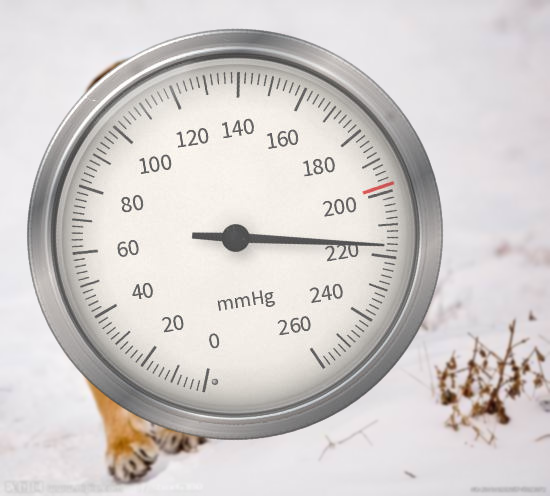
216 (mmHg)
